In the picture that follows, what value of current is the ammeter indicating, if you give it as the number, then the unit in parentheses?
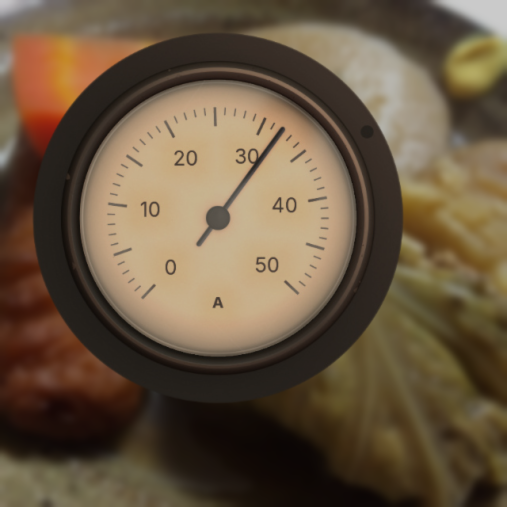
32 (A)
